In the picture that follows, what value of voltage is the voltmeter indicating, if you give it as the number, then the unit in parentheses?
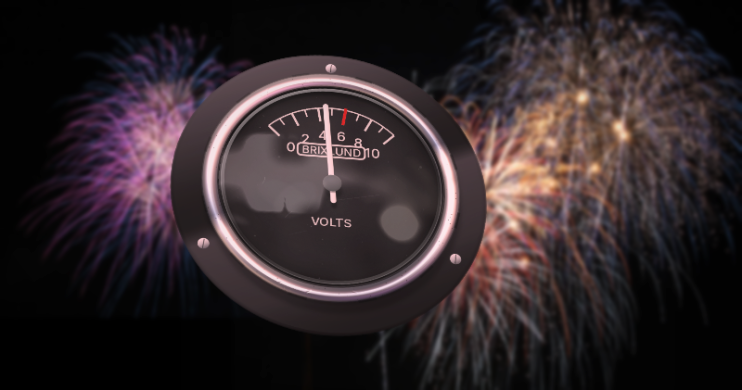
4.5 (V)
